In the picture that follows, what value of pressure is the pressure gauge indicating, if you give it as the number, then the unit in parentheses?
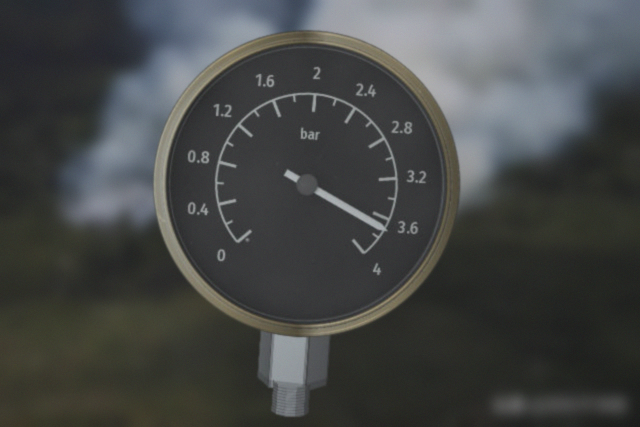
3.7 (bar)
